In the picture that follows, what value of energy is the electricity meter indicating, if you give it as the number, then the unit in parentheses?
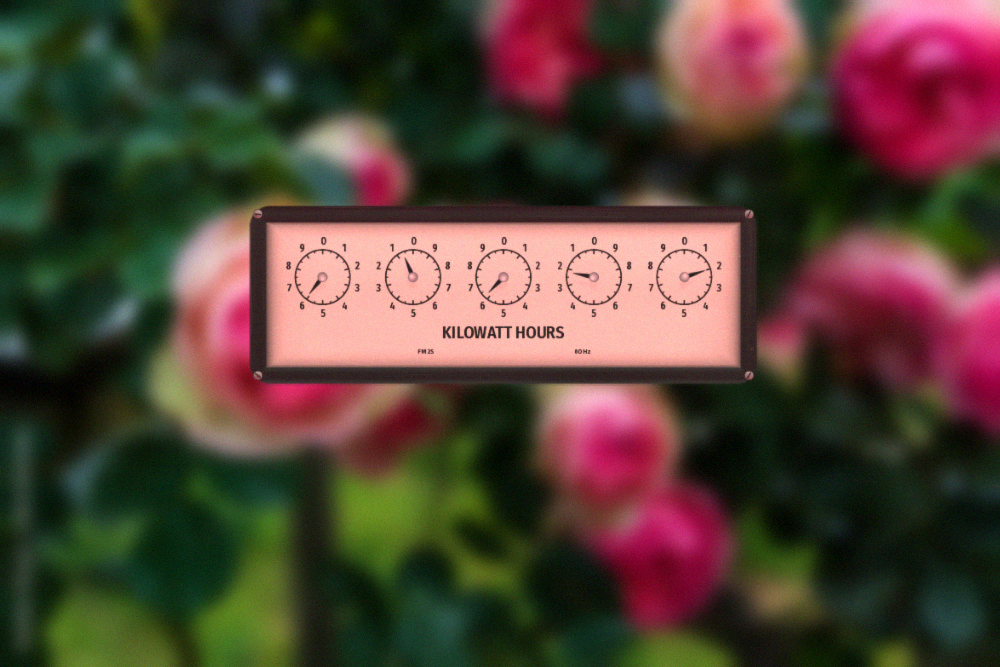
60622 (kWh)
